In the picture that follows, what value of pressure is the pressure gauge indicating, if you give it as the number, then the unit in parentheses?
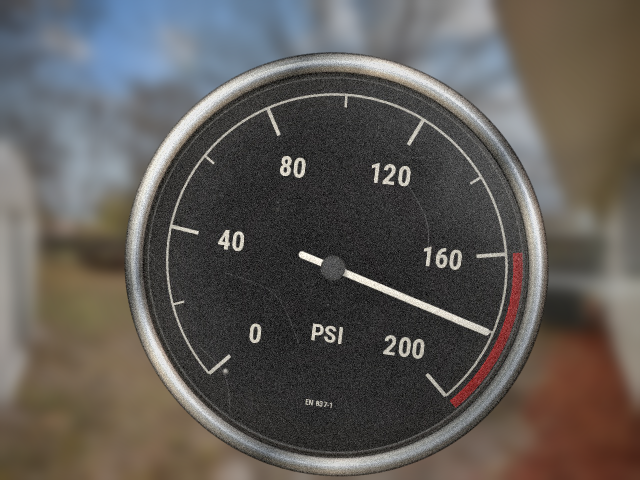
180 (psi)
